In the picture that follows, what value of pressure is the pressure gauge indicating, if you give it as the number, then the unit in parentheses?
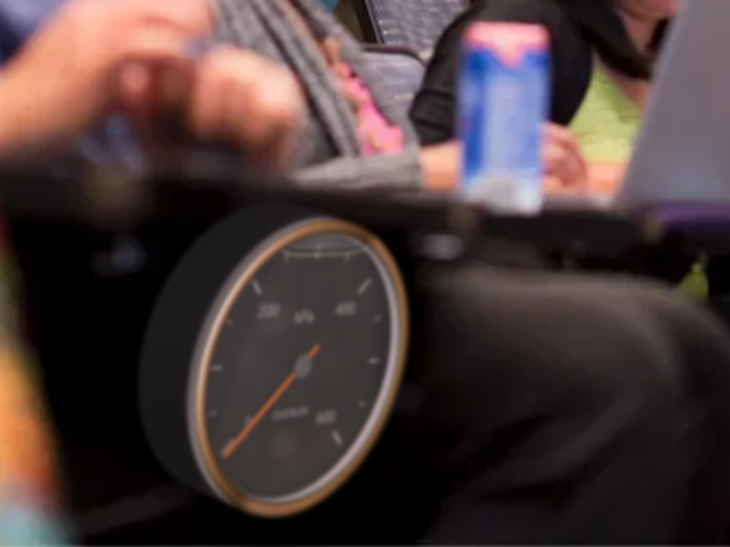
0 (kPa)
